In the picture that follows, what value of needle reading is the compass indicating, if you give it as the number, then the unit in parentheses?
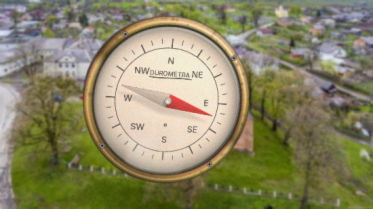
105 (°)
